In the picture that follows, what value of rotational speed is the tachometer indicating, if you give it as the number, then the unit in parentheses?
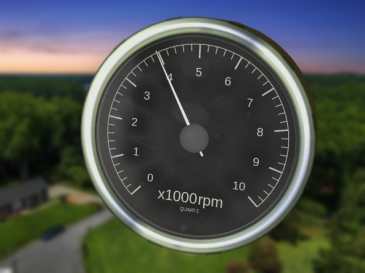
4000 (rpm)
